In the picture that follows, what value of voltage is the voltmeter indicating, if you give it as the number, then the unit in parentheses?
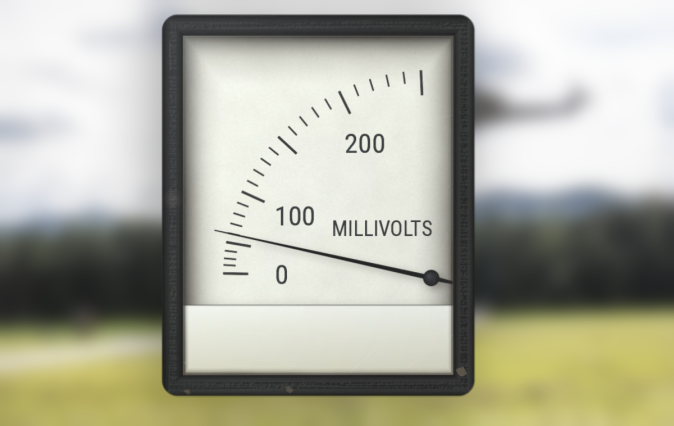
60 (mV)
